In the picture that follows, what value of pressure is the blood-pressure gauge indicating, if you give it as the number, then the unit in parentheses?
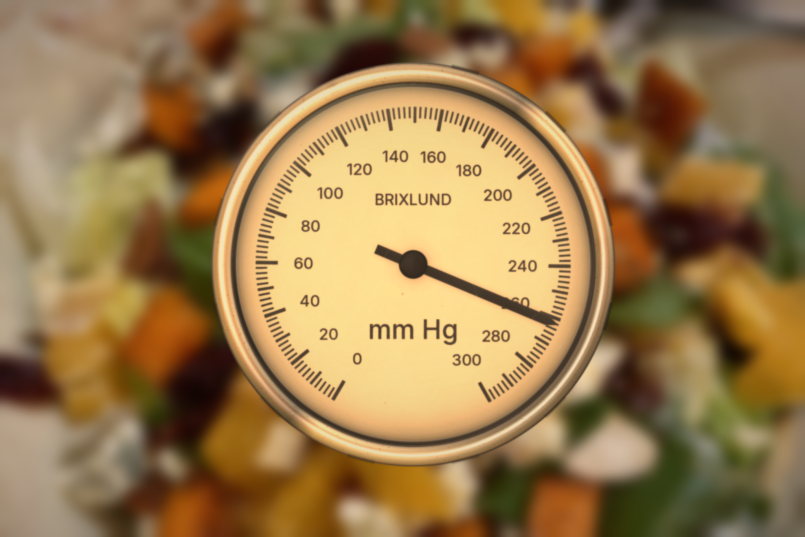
262 (mmHg)
